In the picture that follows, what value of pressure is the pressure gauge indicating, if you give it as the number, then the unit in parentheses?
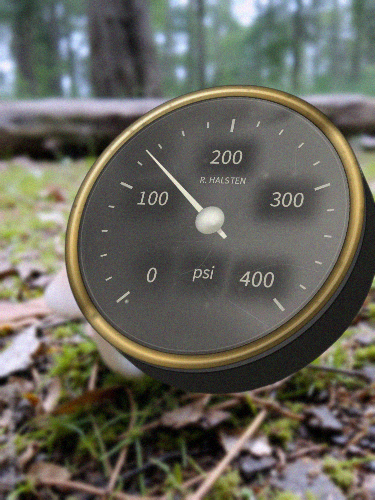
130 (psi)
